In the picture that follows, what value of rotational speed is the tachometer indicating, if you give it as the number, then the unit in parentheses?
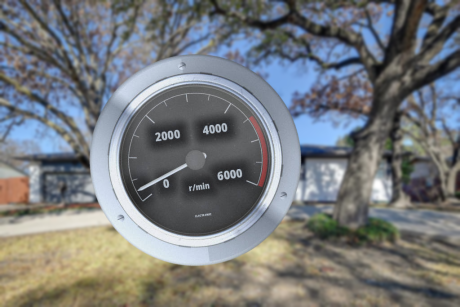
250 (rpm)
